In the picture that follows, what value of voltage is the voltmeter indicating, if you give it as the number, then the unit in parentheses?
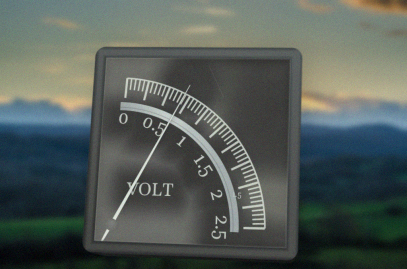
0.7 (V)
